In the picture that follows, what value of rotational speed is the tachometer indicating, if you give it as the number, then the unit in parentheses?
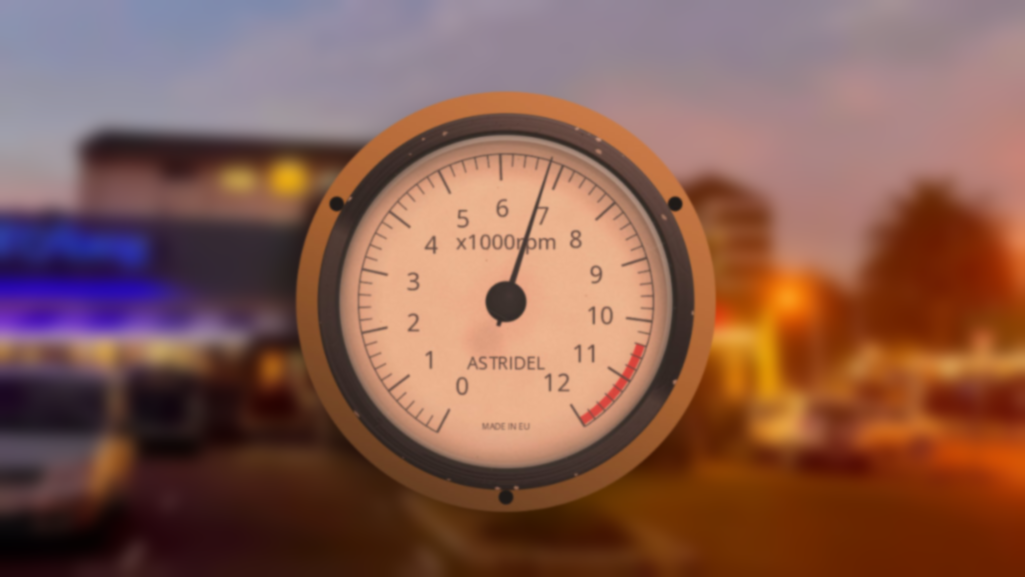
6800 (rpm)
